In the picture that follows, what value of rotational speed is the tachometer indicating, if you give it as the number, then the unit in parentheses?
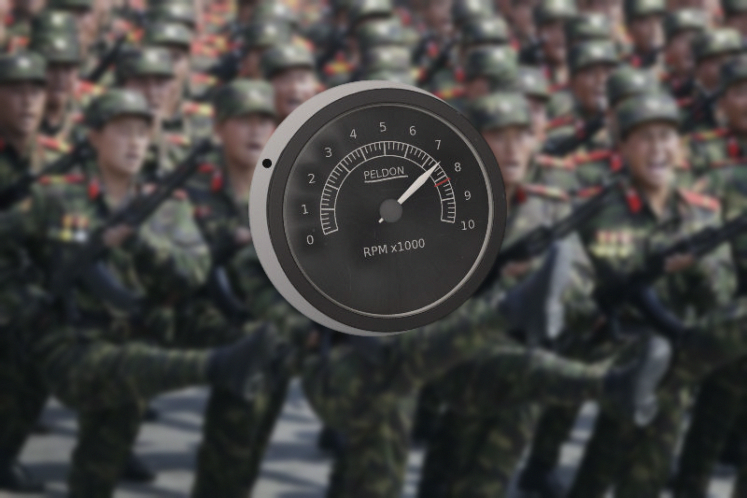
7400 (rpm)
